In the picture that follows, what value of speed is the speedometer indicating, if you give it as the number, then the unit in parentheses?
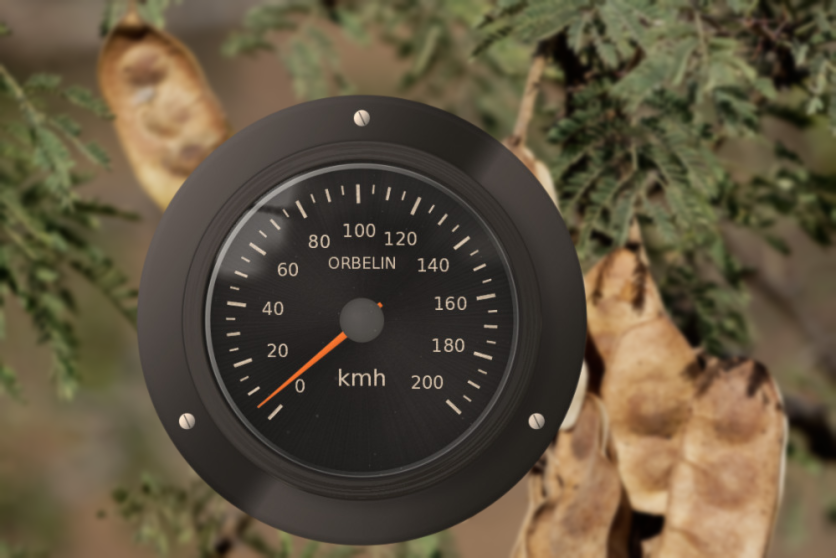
5 (km/h)
